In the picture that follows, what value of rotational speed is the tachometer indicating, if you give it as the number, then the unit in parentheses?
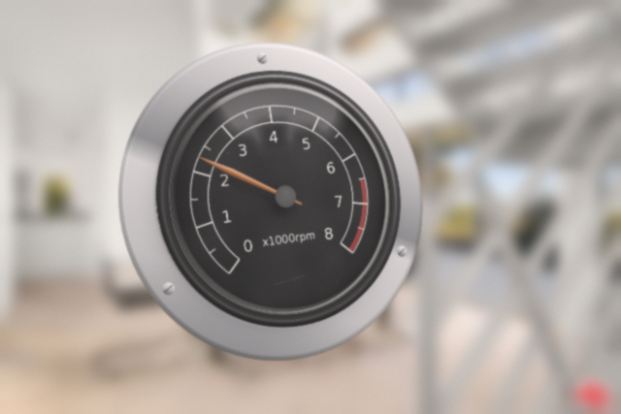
2250 (rpm)
